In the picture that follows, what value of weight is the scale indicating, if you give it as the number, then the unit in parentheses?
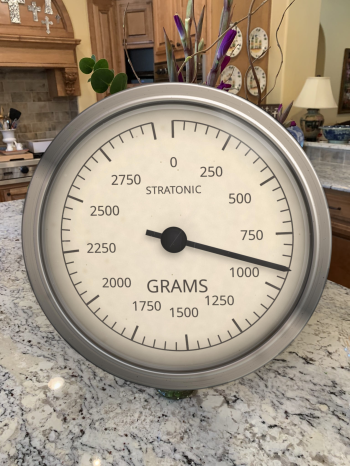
900 (g)
